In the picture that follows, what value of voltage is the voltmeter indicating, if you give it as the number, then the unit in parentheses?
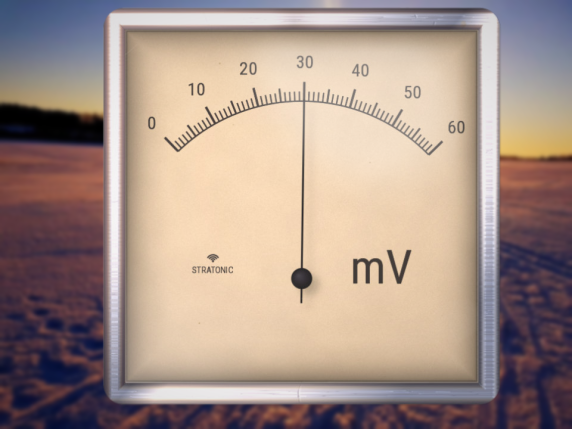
30 (mV)
